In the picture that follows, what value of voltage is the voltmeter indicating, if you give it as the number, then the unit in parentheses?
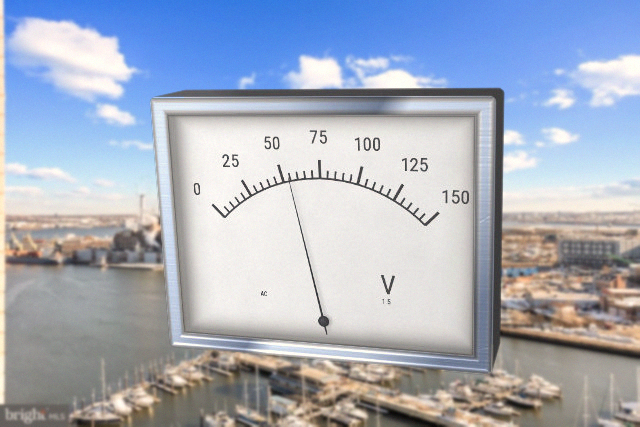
55 (V)
